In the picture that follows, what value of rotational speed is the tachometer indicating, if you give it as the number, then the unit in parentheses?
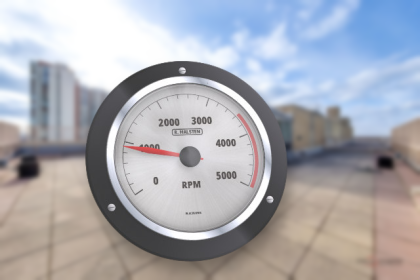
900 (rpm)
